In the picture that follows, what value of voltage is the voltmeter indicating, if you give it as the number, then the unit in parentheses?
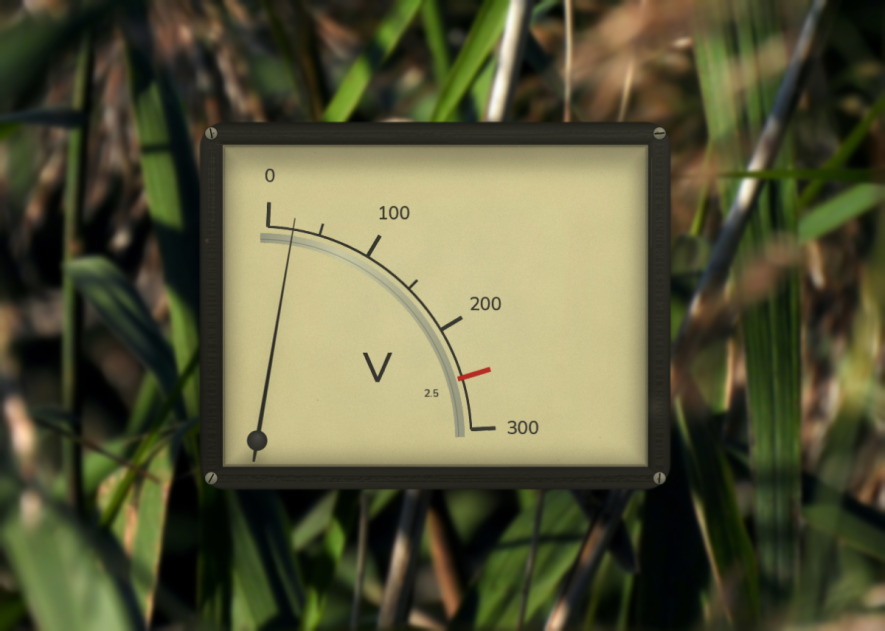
25 (V)
